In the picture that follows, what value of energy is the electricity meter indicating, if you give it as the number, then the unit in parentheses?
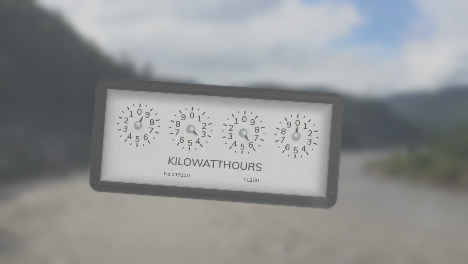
9360 (kWh)
